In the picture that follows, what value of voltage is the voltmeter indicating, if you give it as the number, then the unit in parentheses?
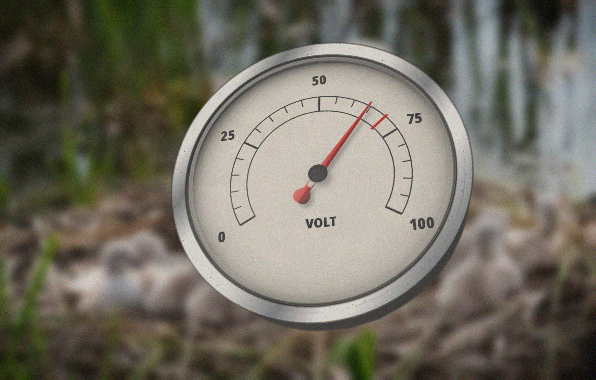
65 (V)
